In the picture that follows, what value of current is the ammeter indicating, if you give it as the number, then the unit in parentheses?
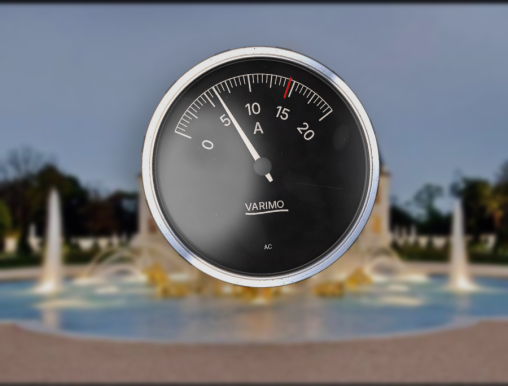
6 (A)
